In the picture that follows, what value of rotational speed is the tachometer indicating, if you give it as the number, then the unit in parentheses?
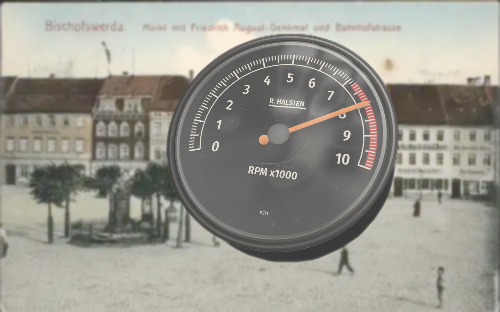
8000 (rpm)
